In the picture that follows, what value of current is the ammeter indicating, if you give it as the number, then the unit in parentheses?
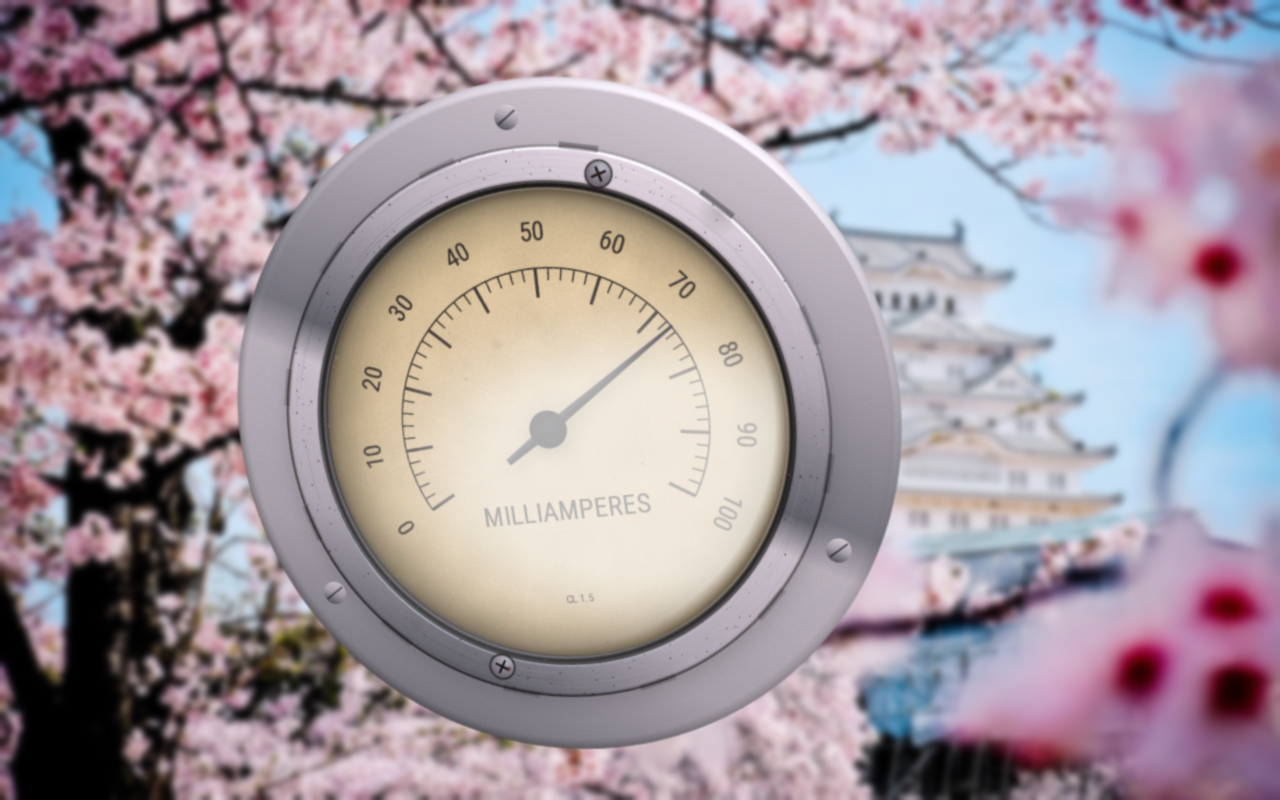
73 (mA)
